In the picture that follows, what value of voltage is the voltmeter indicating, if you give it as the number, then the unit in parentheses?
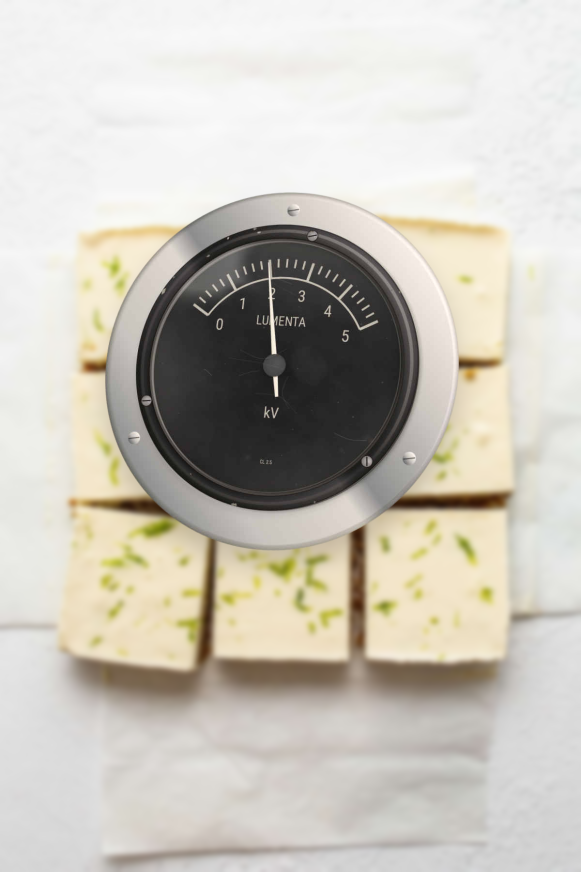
2 (kV)
